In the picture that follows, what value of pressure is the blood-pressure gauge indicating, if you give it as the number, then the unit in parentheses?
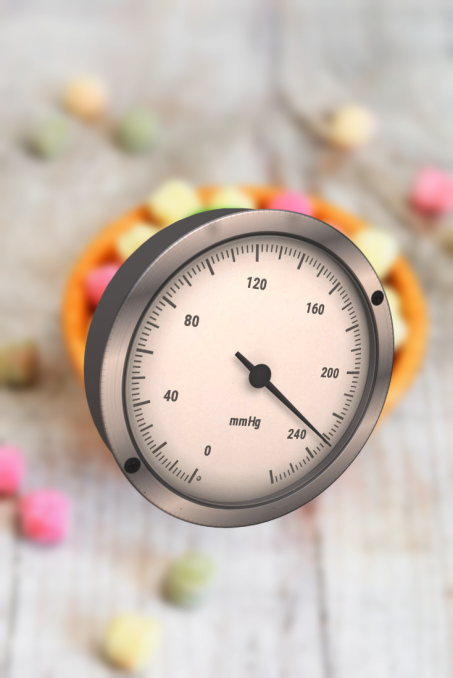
232 (mmHg)
